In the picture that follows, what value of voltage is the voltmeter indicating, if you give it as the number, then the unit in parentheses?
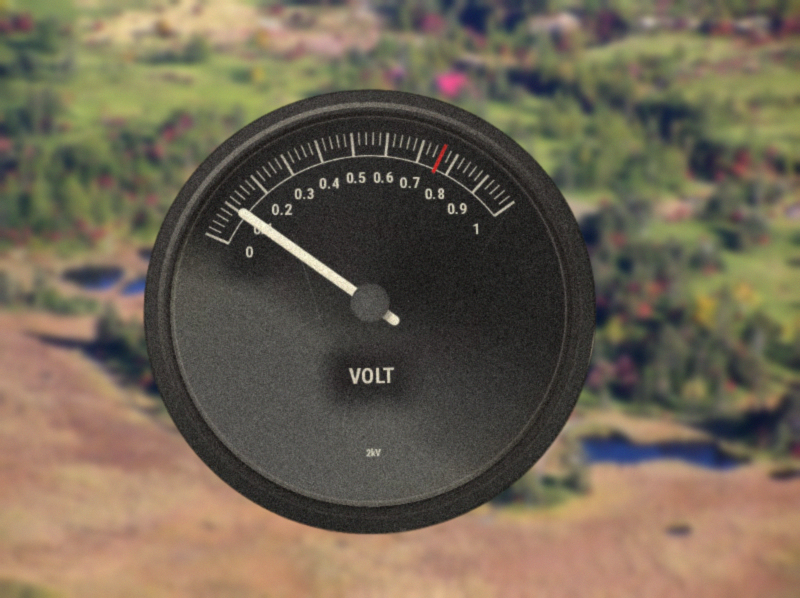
0.1 (V)
